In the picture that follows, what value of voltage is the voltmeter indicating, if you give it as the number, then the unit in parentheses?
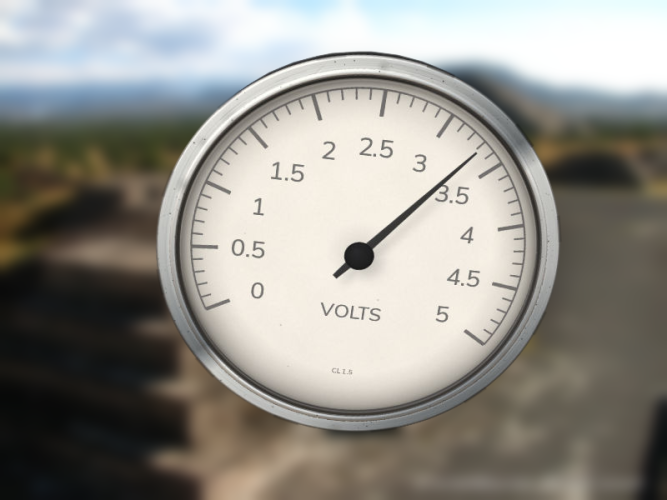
3.3 (V)
